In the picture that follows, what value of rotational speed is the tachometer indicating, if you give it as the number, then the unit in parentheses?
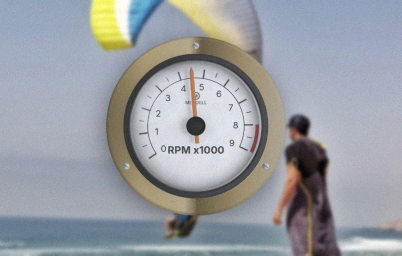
4500 (rpm)
